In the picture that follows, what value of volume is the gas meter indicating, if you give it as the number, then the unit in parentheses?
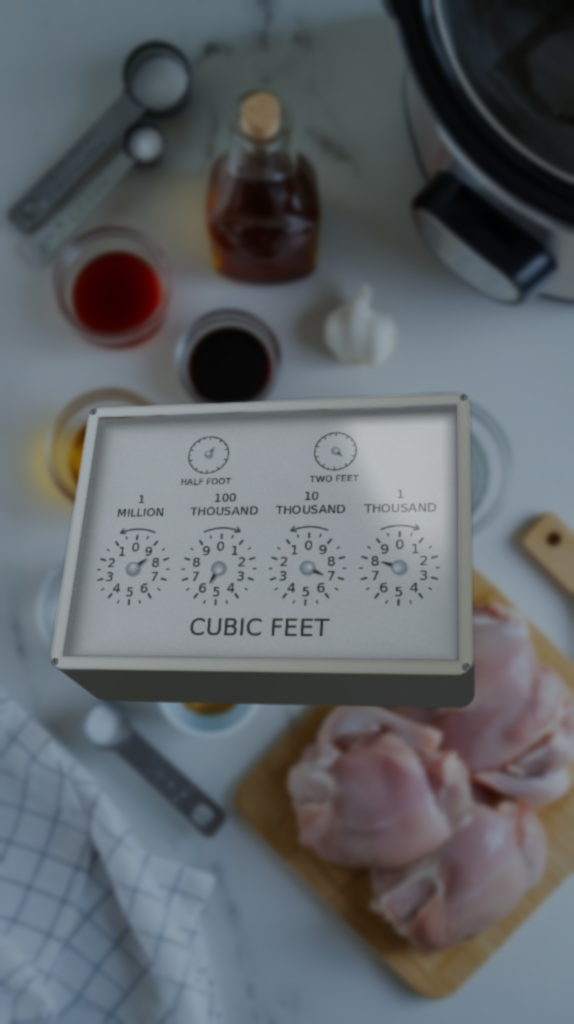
856800 (ft³)
